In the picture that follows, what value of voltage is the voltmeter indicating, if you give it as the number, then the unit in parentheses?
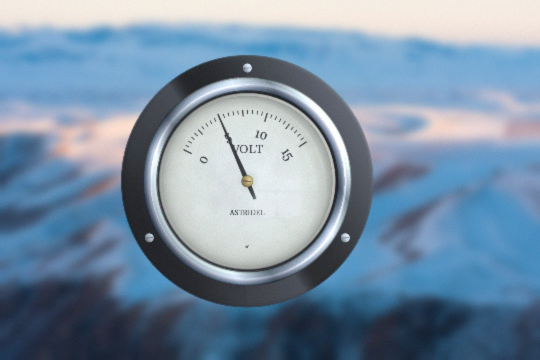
5 (V)
